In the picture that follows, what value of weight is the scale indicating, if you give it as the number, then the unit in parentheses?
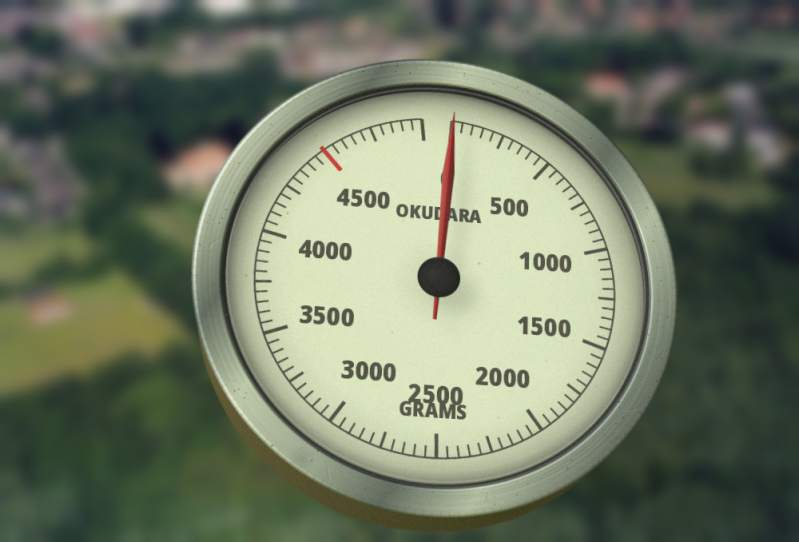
0 (g)
